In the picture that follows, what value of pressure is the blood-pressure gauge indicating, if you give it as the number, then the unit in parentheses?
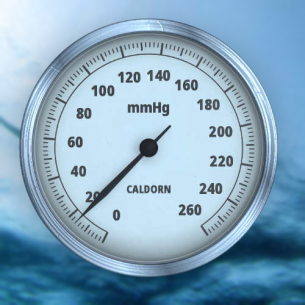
16 (mmHg)
